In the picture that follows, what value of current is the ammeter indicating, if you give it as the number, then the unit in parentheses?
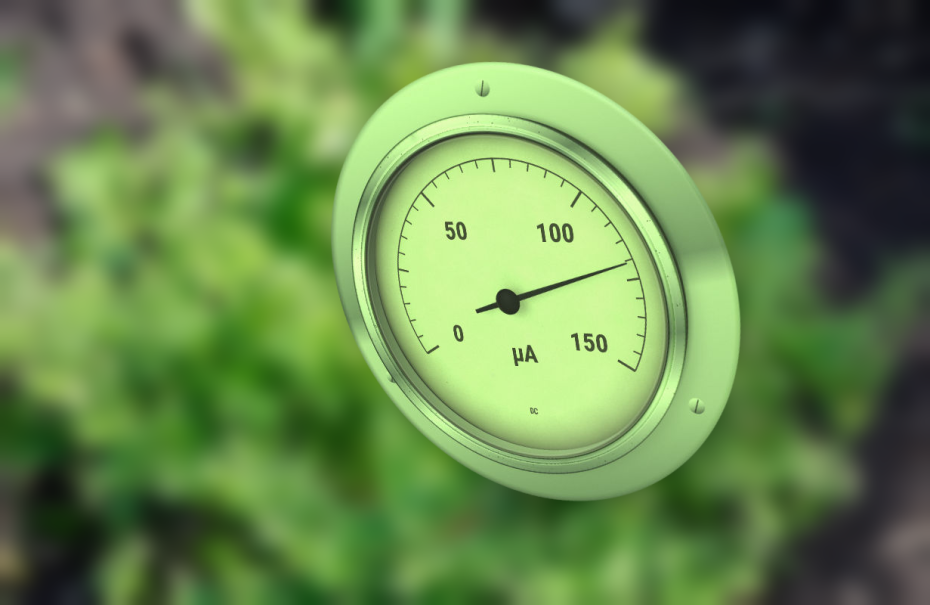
120 (µA)
